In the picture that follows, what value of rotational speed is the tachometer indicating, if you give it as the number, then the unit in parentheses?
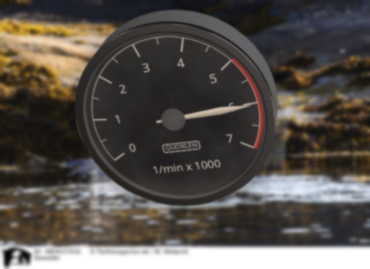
6000 (rpm)
